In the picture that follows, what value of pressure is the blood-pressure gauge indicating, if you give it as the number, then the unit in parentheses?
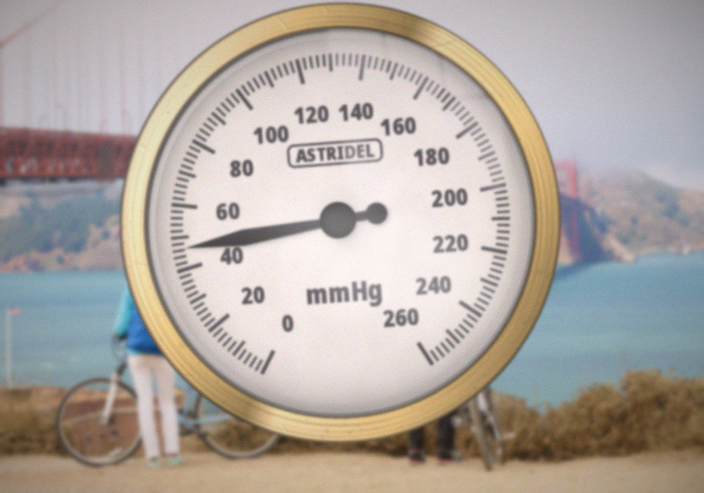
46 (mmHg)
